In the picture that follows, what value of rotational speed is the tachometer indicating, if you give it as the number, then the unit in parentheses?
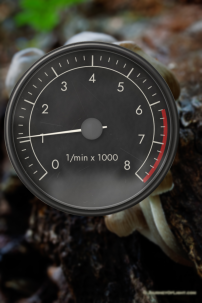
1100 (rpm)
